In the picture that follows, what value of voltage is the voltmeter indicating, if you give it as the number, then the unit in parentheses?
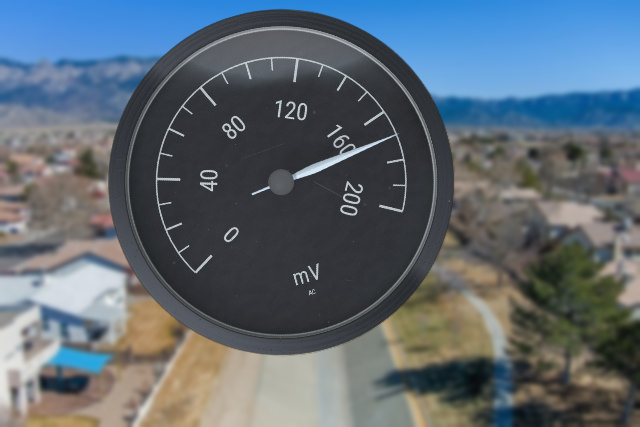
170 (mV)
